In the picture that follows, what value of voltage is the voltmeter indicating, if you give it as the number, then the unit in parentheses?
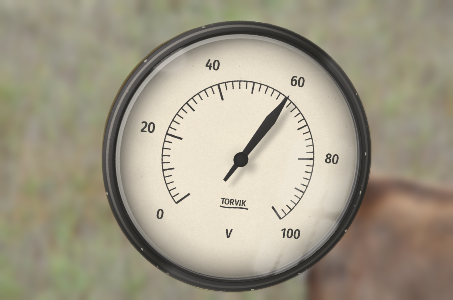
60 (V)
